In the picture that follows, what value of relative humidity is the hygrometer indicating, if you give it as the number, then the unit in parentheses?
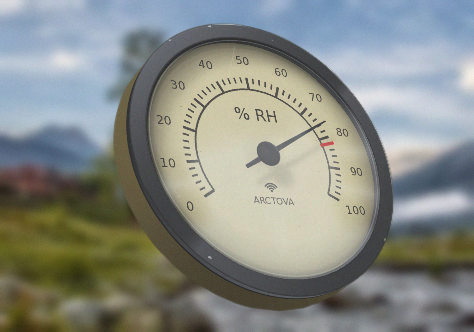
76 (%)
